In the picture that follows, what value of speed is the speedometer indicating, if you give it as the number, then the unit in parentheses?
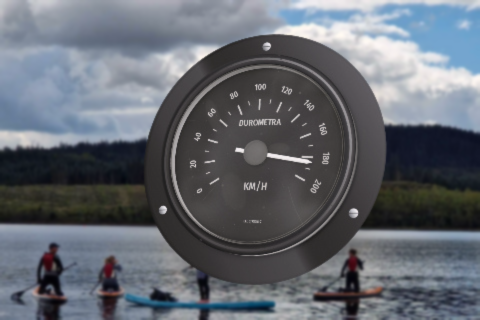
185 (km/h)
